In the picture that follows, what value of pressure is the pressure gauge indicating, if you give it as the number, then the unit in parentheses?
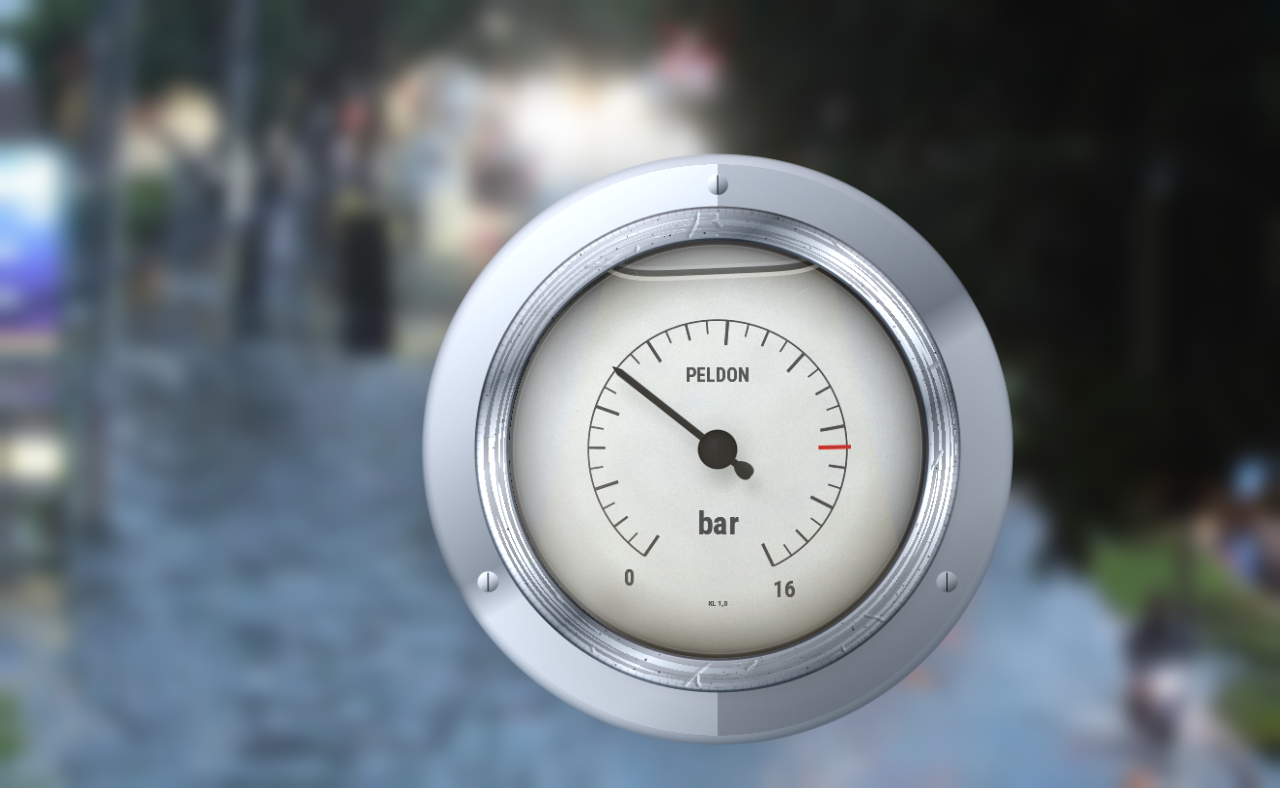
5 (bar)
